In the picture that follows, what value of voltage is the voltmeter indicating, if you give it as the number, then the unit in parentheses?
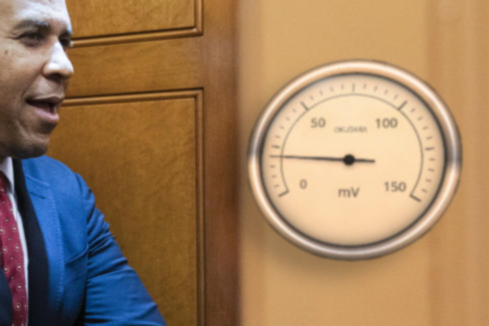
20 (mV)
